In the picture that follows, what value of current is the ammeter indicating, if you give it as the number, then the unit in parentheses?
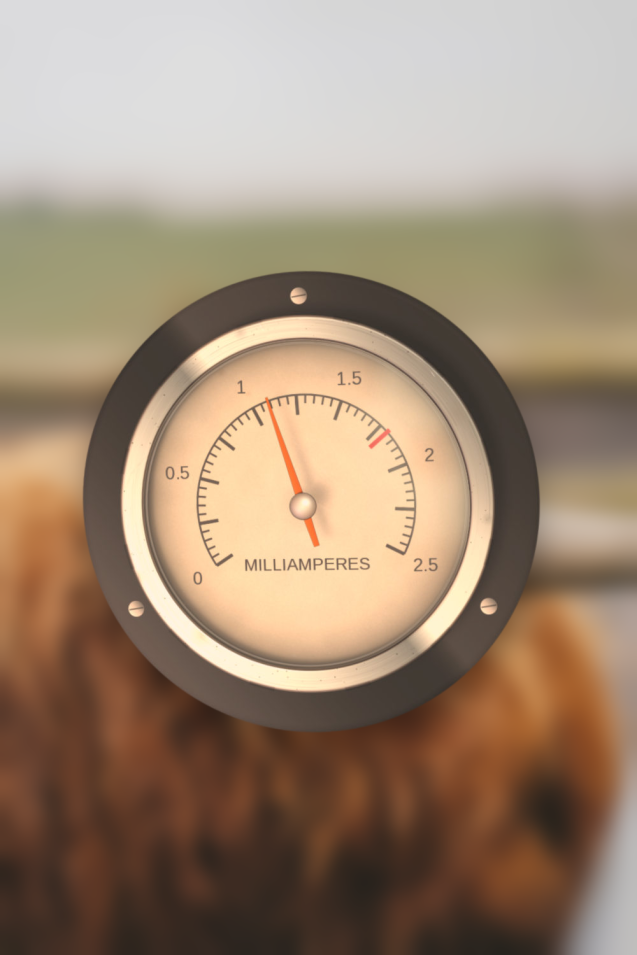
1.1 (mA)
